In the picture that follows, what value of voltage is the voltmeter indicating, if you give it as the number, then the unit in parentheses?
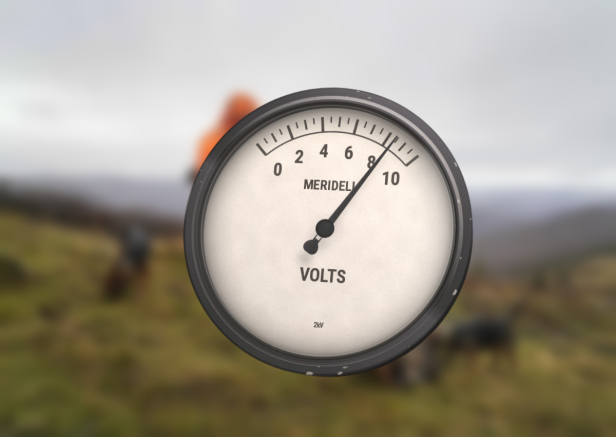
8.5 (V)
